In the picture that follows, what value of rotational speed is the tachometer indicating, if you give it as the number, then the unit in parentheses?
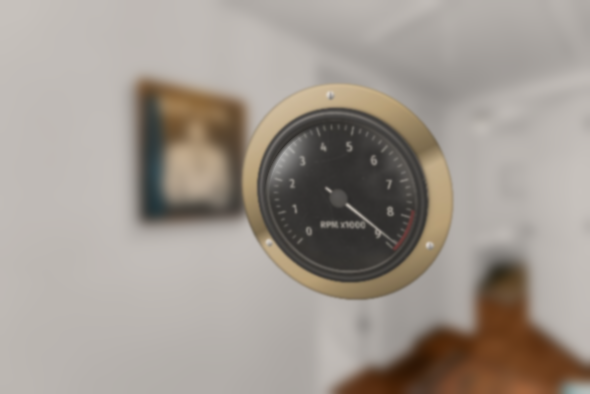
8800 (rpm)
